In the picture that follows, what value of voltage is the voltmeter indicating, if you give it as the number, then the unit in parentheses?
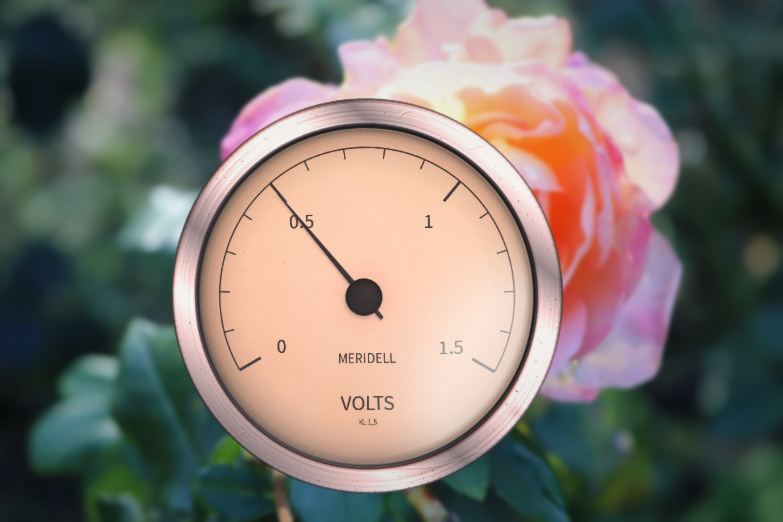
0.5 (V)
